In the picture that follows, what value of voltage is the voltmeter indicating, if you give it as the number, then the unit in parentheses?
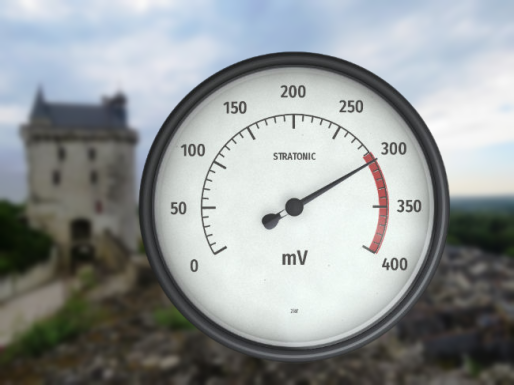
300 (mV)
